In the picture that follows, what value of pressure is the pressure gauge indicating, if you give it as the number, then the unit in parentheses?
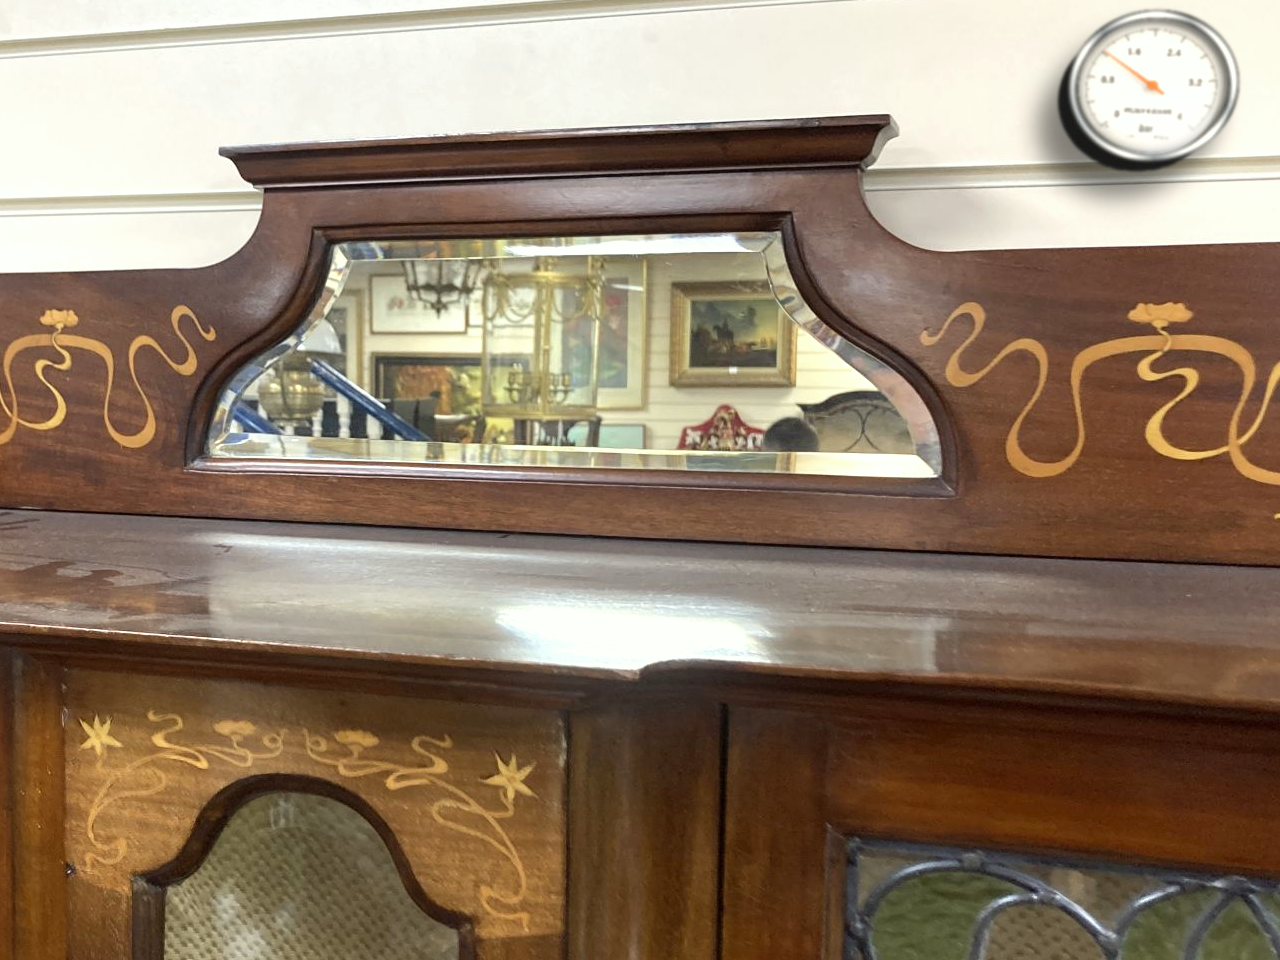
1.2 (bar)
